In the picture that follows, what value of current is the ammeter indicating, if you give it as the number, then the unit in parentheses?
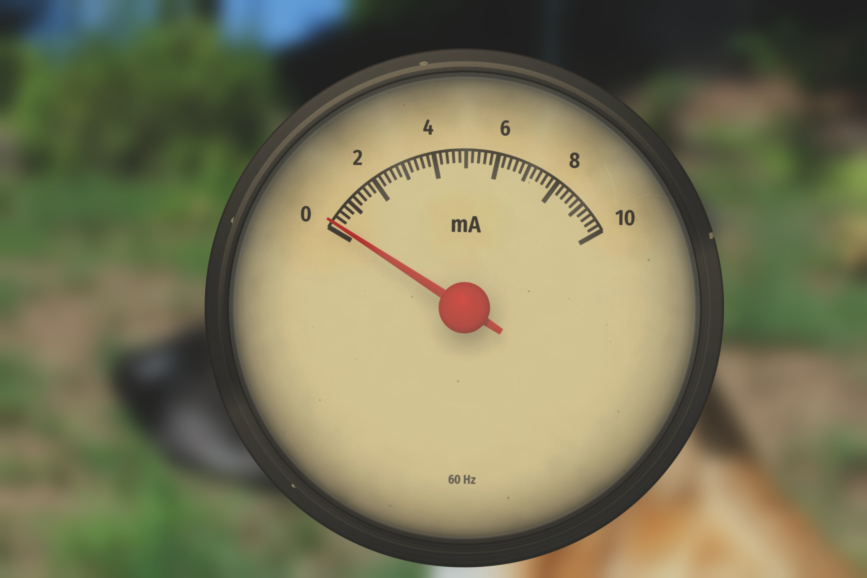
0.2 (mA)
